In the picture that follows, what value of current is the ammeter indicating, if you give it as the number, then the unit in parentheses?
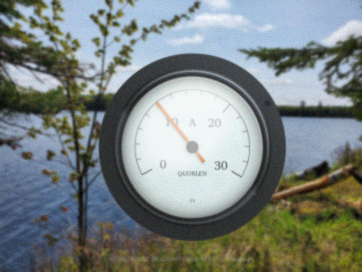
10 (A)
